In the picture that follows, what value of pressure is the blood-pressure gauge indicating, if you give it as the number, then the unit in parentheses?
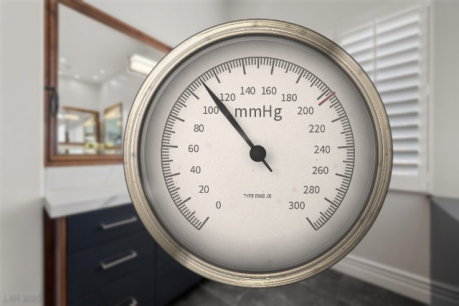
110 (mmHg)
